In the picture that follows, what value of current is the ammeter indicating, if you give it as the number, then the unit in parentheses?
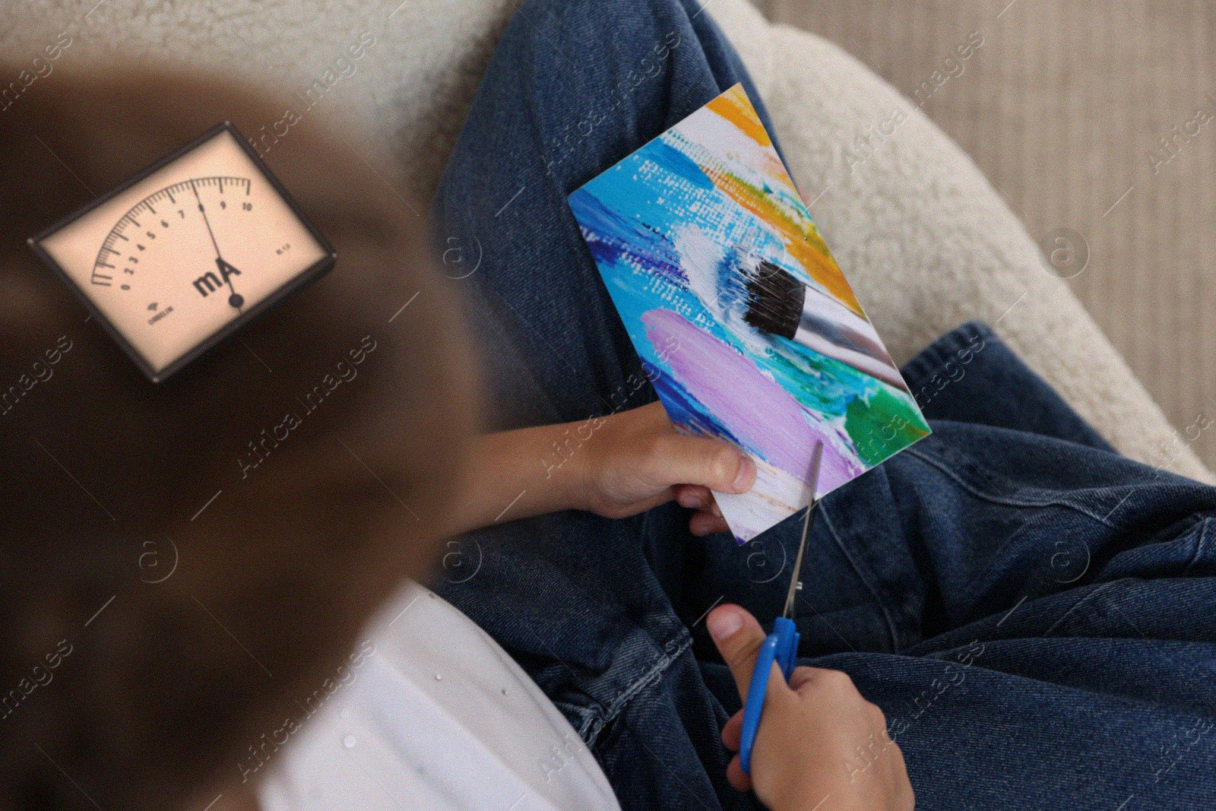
8 (mA)
